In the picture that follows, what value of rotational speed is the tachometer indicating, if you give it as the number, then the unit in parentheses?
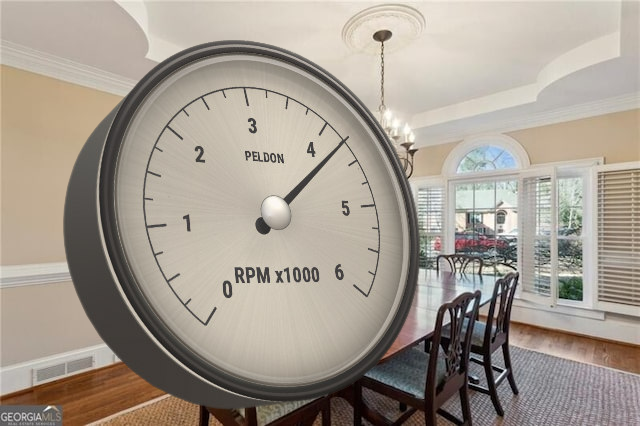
4250 (rpm)
